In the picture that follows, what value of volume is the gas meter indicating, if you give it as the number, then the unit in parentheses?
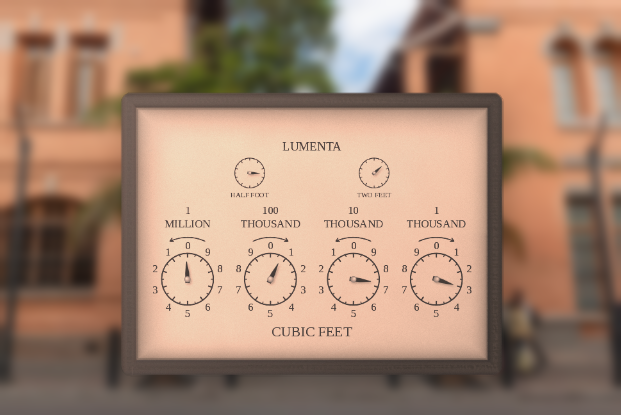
7300 (ft³)
